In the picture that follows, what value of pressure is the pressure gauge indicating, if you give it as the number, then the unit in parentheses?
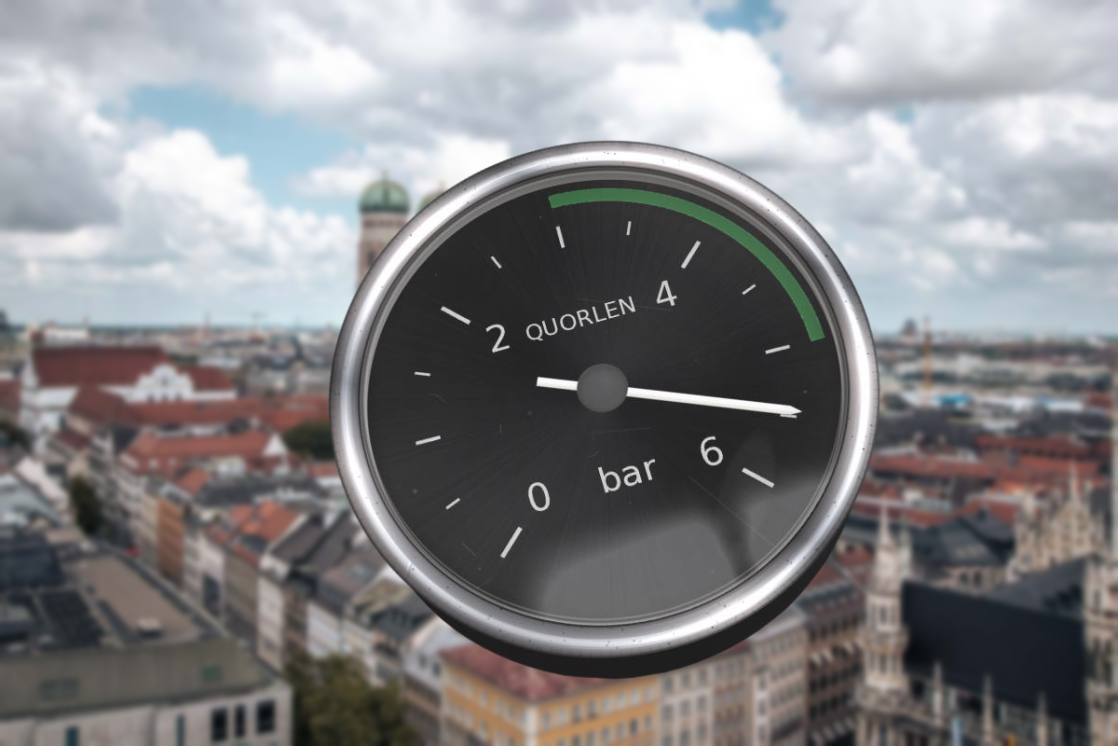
5.5 (bar)
